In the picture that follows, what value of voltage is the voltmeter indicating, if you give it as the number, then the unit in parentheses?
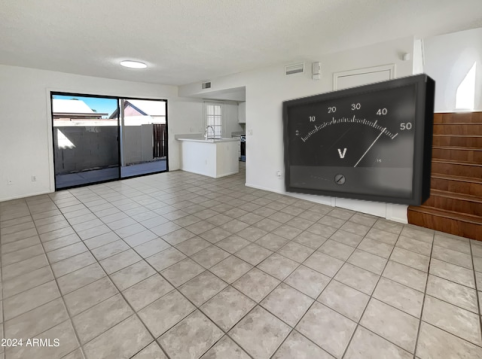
45 (V)
